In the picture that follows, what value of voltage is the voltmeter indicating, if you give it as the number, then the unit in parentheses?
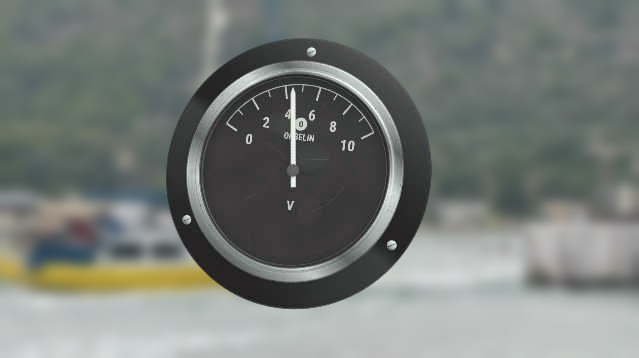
4.5 (V)
